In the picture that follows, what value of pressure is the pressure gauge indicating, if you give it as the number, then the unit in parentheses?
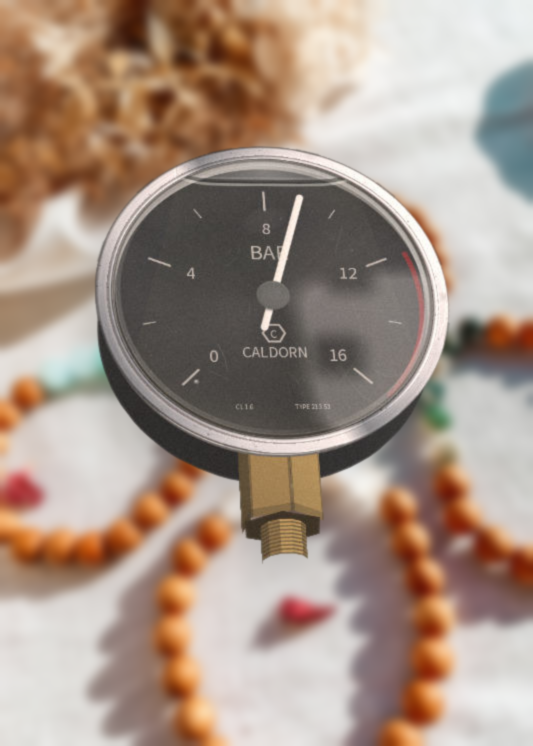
9 (bar)
